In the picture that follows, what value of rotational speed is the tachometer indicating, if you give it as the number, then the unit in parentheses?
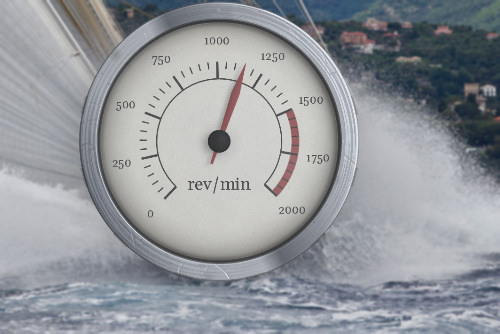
1150 (rpm)
